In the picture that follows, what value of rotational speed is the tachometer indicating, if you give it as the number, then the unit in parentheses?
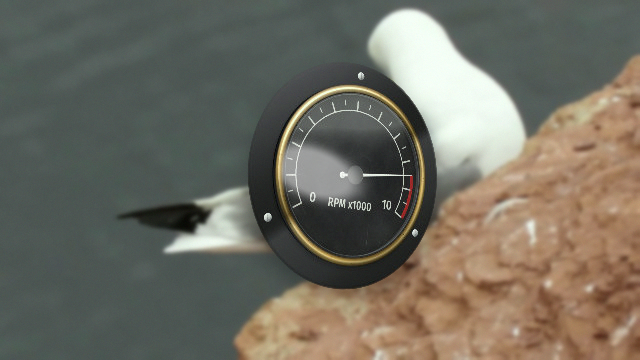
8500 (rpm)
